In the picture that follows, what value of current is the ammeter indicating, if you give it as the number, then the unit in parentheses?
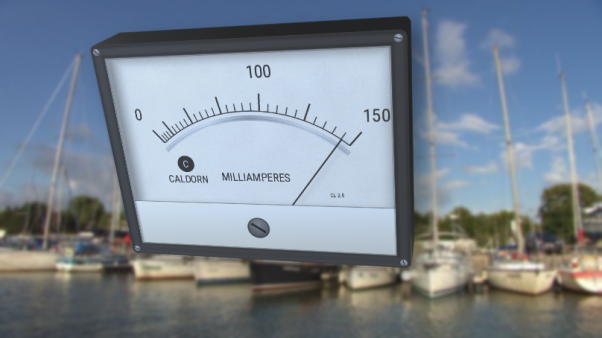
145 (mA)
